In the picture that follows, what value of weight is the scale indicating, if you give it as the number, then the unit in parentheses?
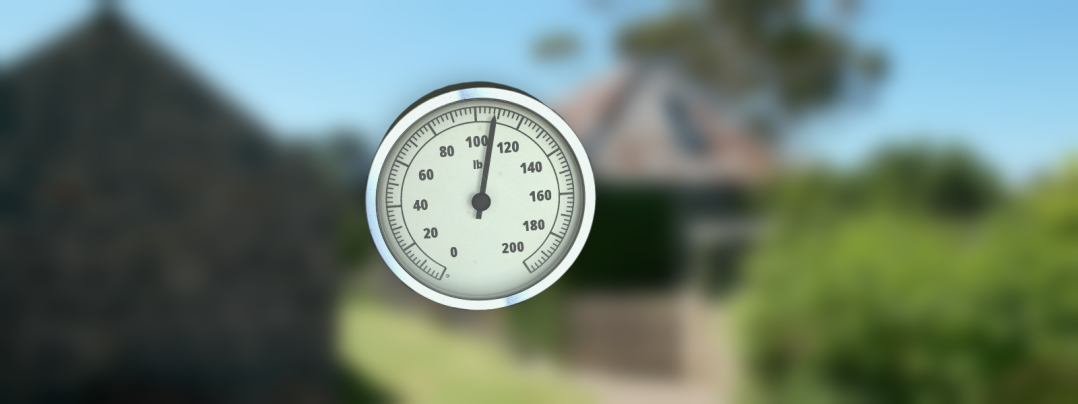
108 (lb)
